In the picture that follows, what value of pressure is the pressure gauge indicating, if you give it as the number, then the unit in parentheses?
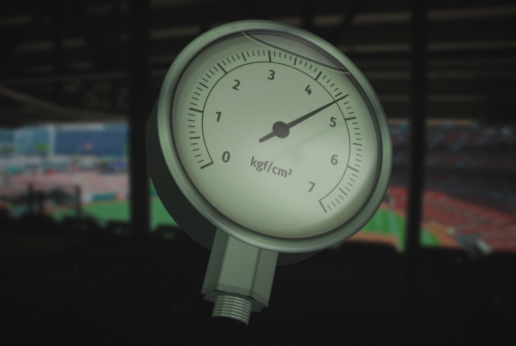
4.6 (kg/cm²)
